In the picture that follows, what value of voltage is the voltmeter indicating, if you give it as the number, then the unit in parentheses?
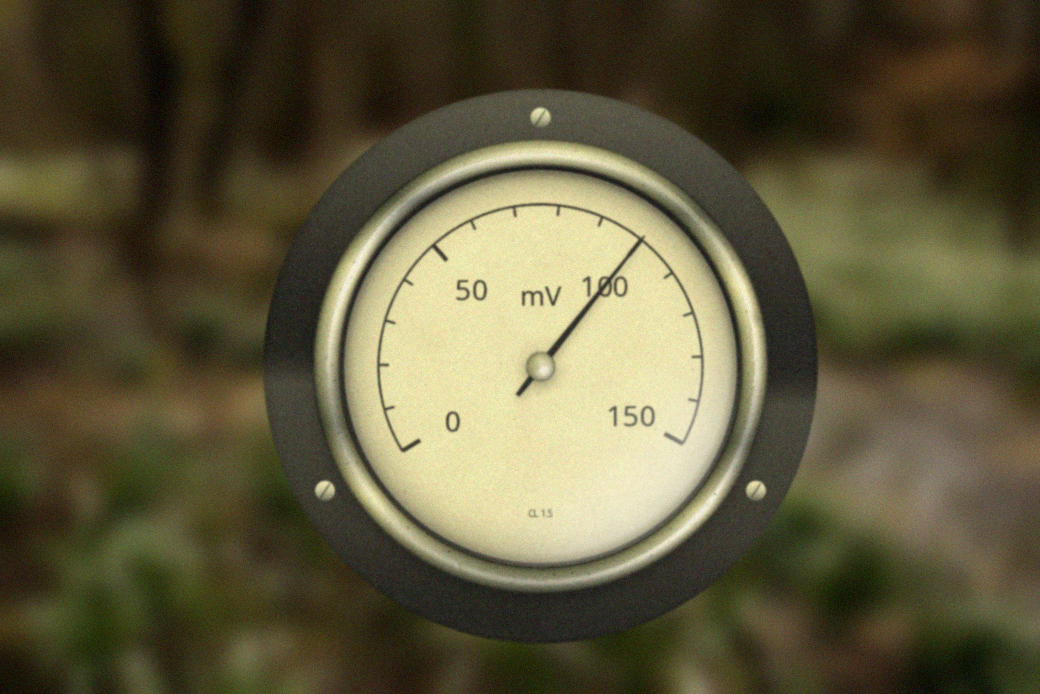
100 (mV)
